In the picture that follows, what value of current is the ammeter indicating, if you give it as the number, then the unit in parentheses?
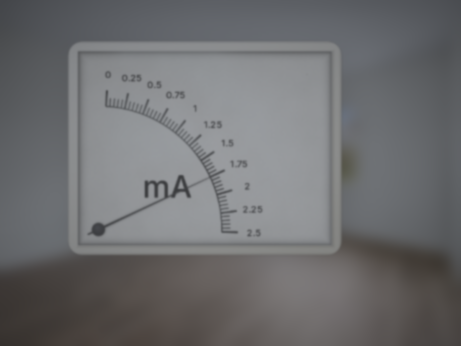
1.75 (mA)
